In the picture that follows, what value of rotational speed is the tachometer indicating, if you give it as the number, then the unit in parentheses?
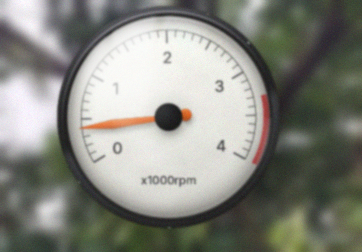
400 (rpm)
